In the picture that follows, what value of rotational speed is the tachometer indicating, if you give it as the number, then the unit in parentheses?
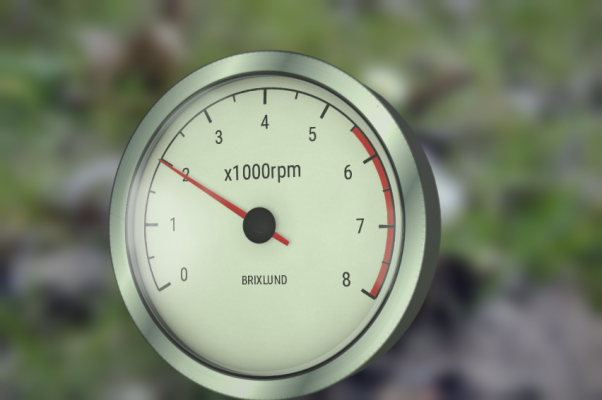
2000 (rpm)
